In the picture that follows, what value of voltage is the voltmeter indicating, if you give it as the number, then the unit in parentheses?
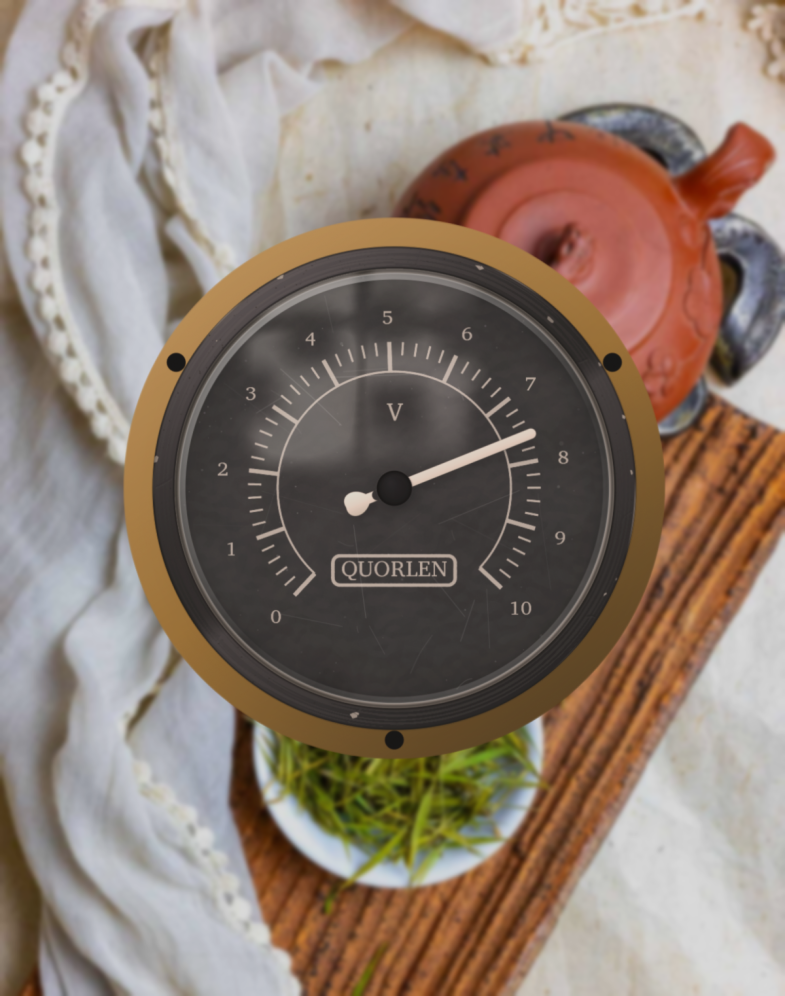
7.6 (V)
